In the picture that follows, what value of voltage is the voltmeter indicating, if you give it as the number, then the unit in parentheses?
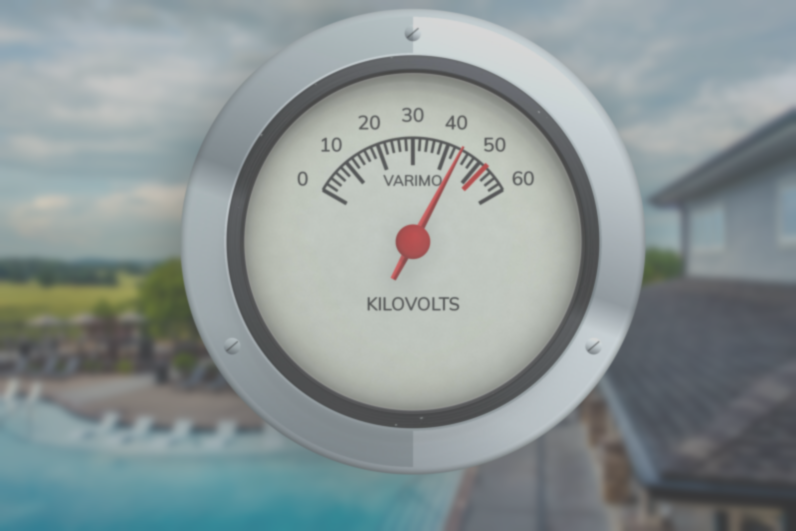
44 (kV)
